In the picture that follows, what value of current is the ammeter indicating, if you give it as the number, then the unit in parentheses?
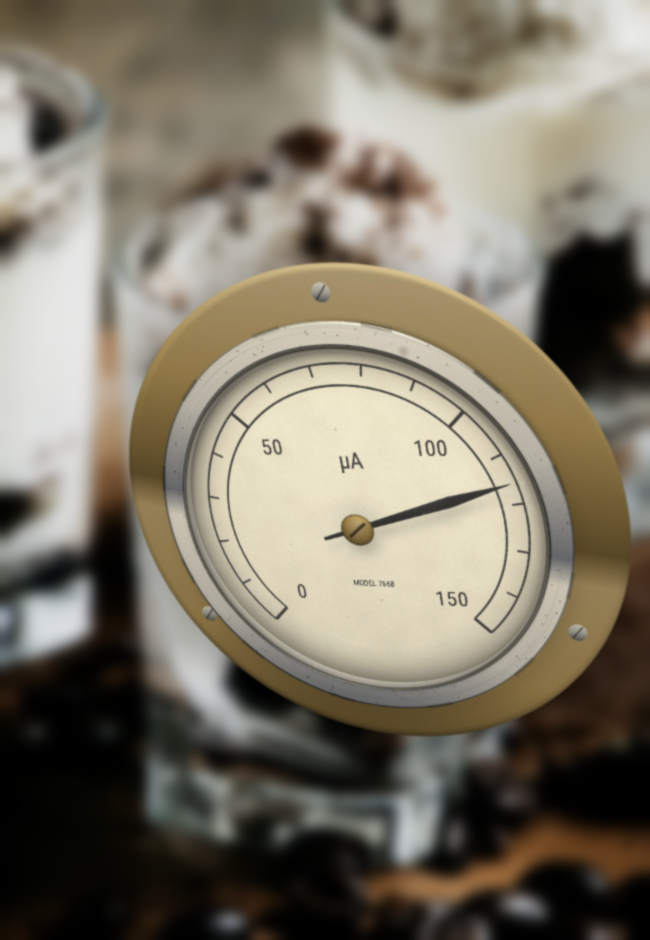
115 (µA)
